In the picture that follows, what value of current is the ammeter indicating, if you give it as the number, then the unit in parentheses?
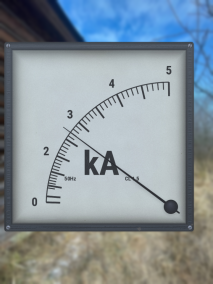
2.7 (kA)
